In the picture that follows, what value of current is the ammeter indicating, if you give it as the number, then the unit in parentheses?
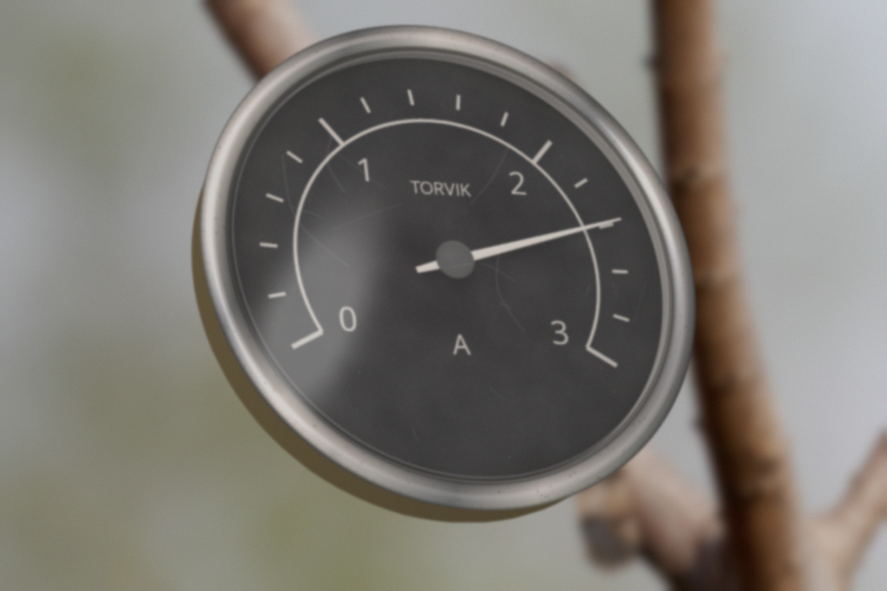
2.4 (A)
